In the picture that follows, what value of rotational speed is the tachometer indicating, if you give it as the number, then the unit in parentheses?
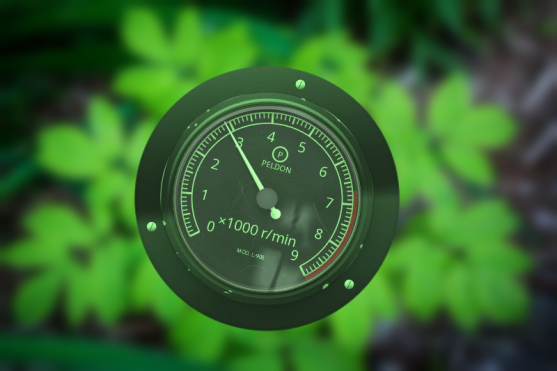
2900 (rpm)
